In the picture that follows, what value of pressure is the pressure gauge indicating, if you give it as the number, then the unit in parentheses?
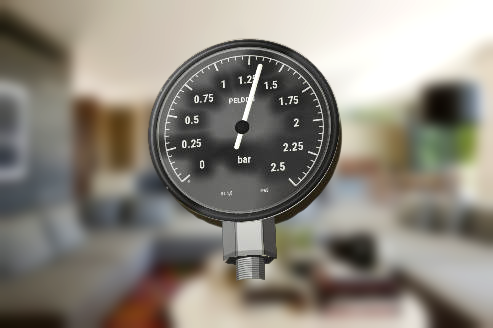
1.35 (bar)
